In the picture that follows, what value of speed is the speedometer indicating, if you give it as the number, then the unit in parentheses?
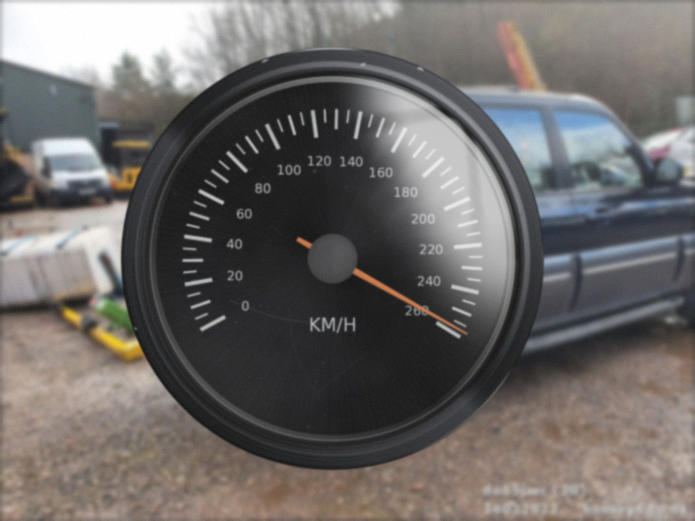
257.5 (km/h)
